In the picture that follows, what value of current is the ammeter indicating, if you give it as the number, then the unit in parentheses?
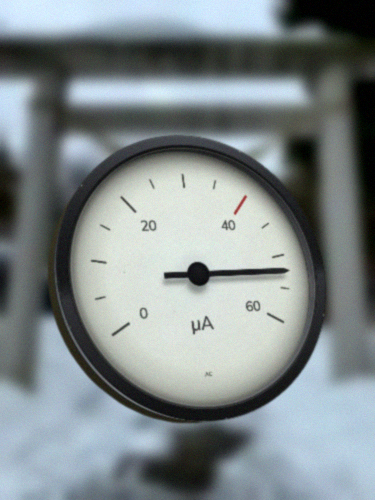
52.5 (µA)
